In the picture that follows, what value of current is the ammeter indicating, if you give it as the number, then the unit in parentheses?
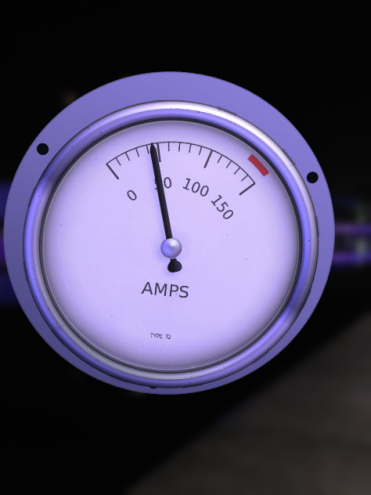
45 (A)
